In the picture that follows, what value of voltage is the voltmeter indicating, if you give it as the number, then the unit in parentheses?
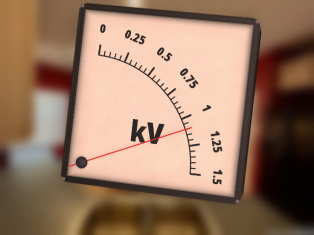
1.1 (kV)
